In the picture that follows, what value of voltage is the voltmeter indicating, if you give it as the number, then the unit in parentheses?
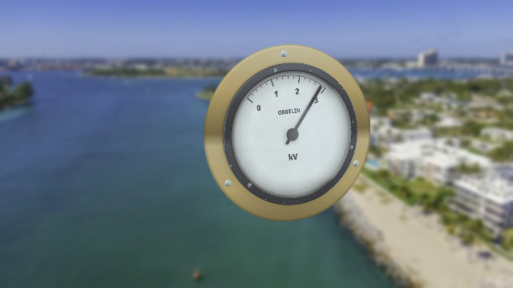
2.8 (kV)
